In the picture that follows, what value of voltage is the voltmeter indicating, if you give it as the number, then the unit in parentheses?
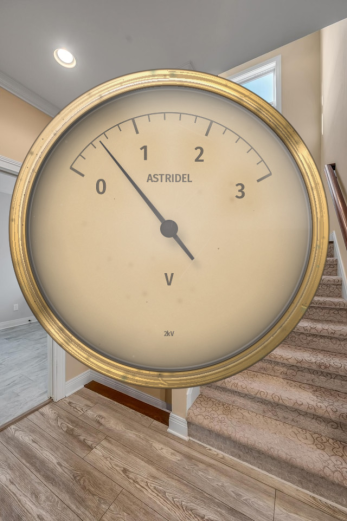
0.5 (V)
